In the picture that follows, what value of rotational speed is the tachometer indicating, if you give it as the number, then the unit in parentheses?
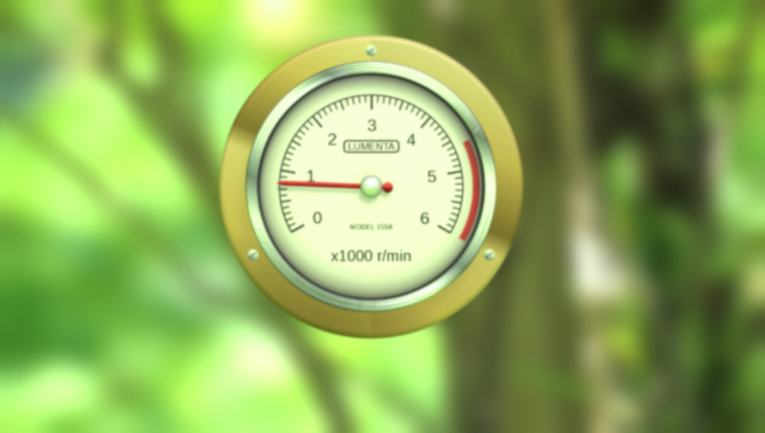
800 (rpm)
